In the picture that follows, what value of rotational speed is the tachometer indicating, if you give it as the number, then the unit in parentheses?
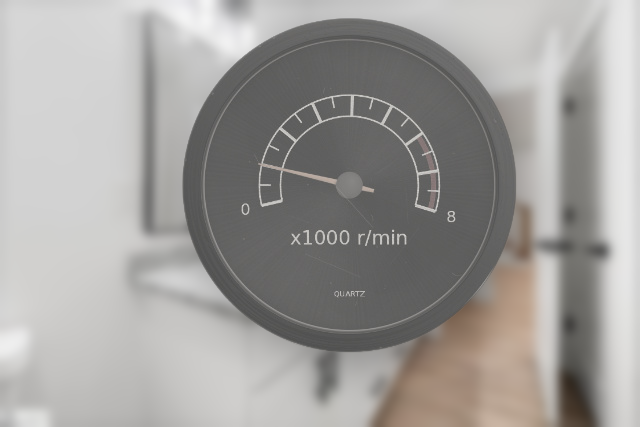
1000 (rpm)
